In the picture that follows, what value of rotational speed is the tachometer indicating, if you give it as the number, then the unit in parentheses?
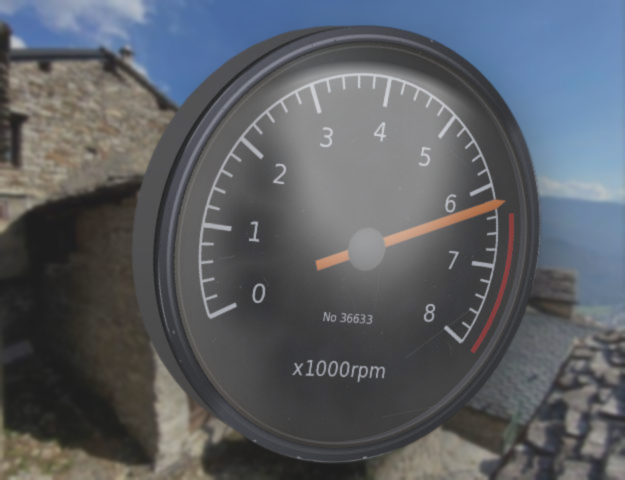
6200 (rpm)
